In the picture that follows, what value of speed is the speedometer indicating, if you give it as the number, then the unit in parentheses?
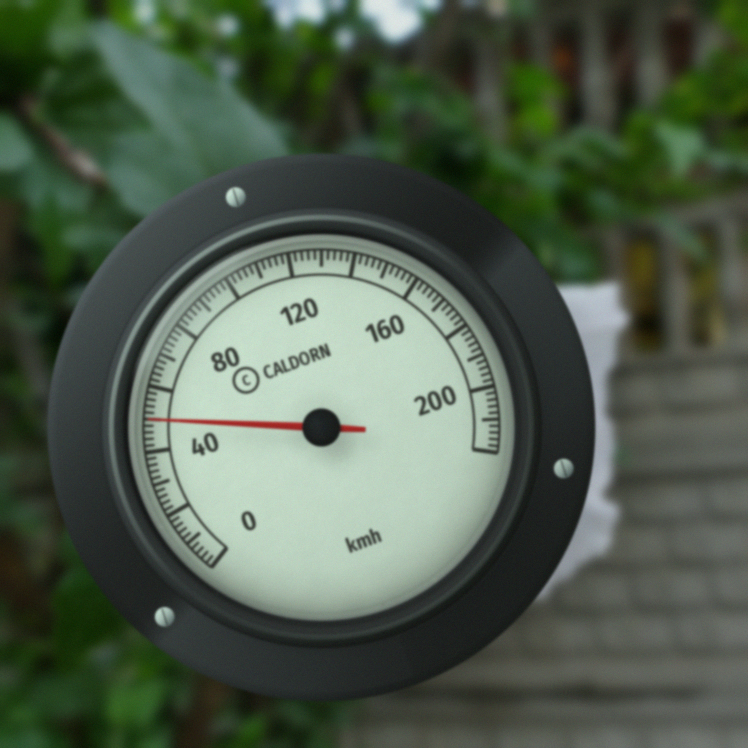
50 (km/h)
